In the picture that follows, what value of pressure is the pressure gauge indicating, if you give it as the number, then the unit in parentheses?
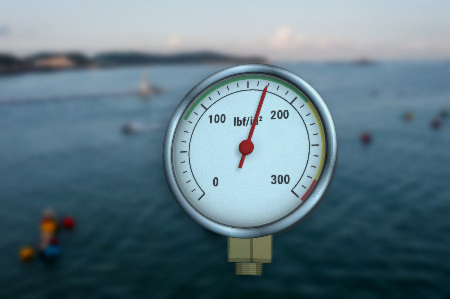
170 (psi)
